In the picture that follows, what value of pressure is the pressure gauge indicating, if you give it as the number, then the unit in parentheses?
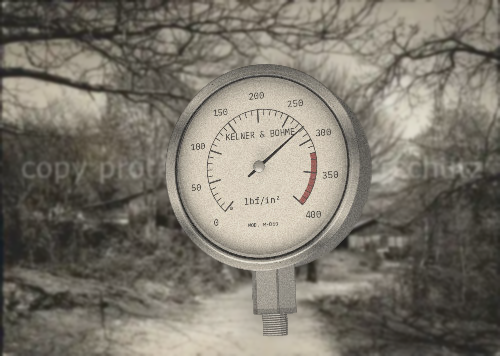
280 (psi)
